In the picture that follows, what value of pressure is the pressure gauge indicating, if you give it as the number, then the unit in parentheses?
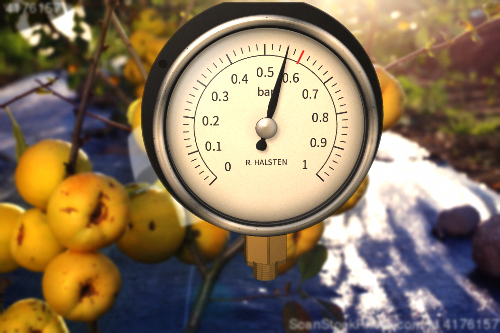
0.56 (bar)
